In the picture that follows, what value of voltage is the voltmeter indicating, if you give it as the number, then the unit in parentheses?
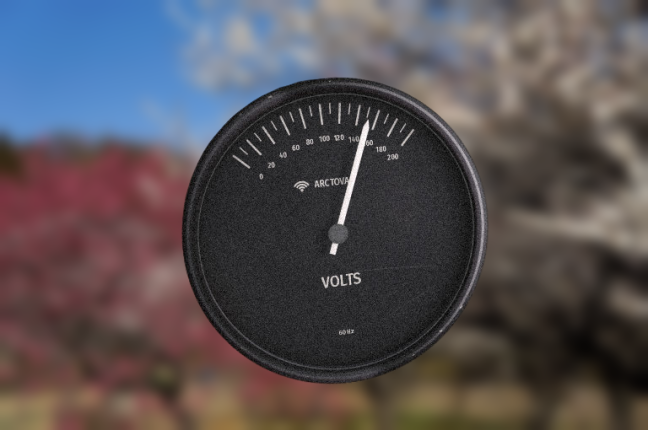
150 (V)
